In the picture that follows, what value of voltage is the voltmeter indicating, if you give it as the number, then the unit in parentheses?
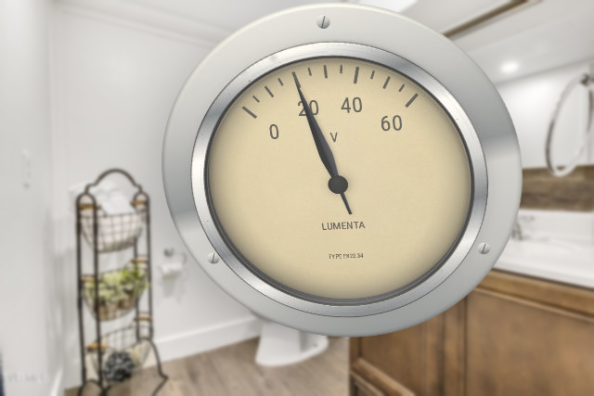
20 (V)
